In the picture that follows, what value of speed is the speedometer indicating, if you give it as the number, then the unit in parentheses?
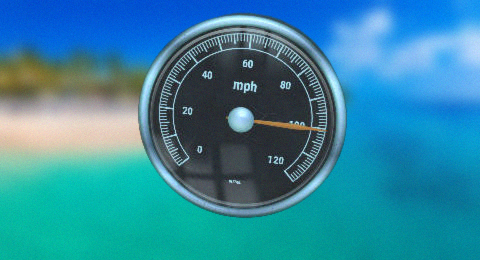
100 (mph)
